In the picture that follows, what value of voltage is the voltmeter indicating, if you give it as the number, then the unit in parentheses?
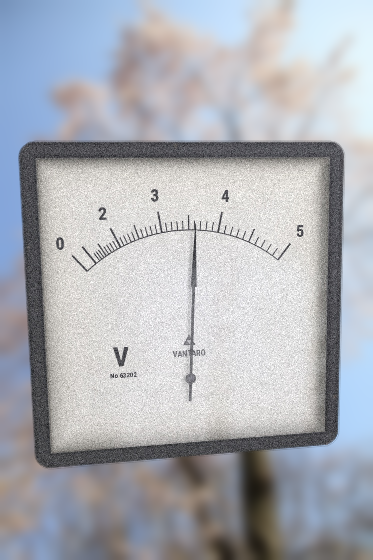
3.6 (V)
